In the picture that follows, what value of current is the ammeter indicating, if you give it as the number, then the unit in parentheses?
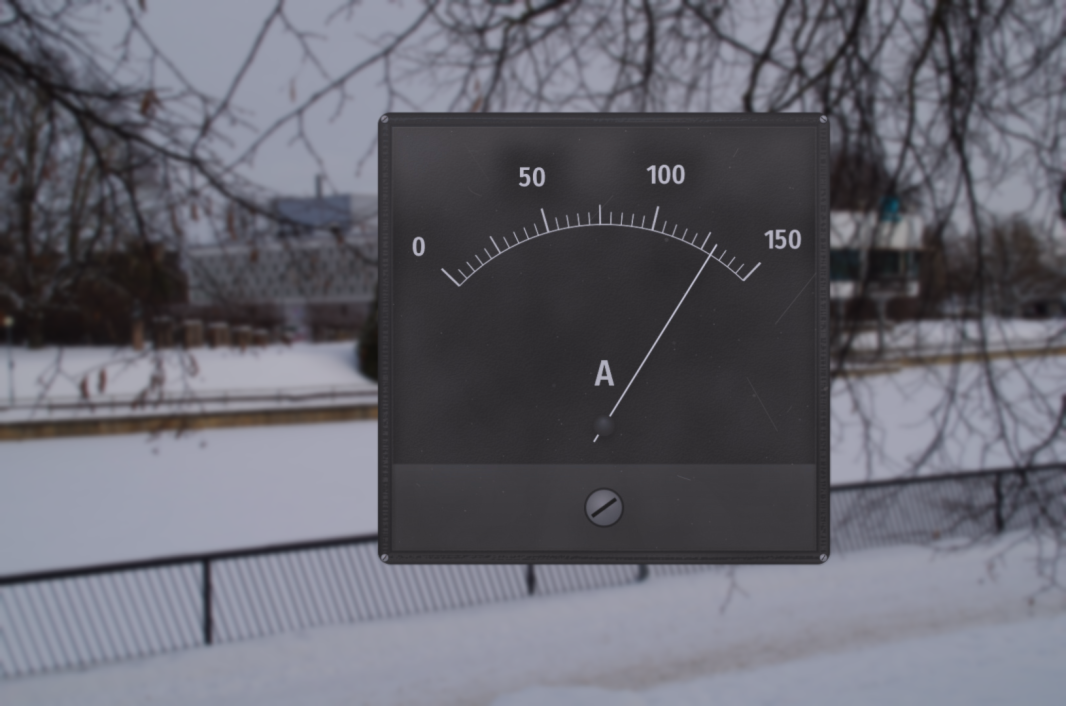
130 (A)
